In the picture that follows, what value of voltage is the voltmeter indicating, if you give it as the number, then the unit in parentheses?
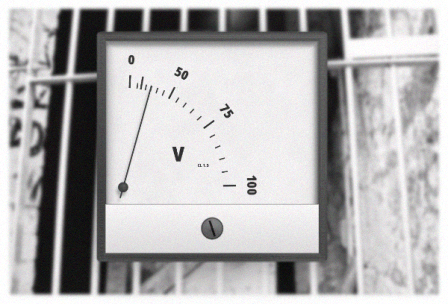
35 (V)
